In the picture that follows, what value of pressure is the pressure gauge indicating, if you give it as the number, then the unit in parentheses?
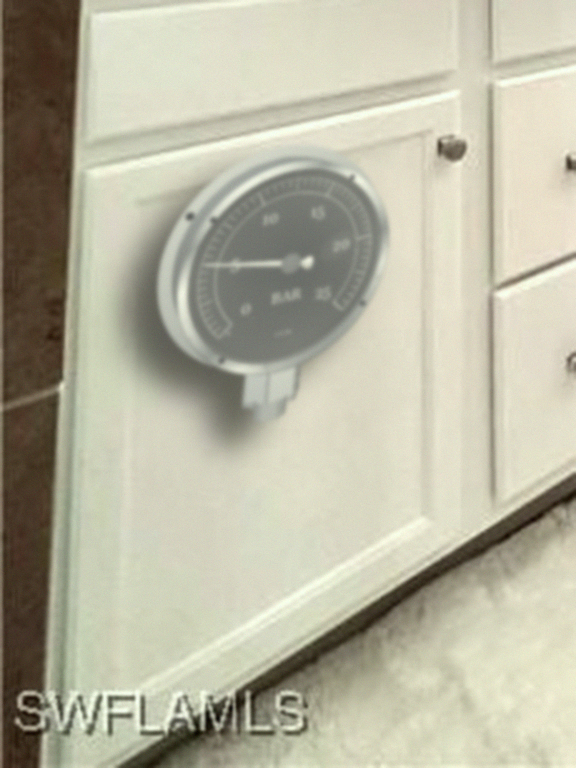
5 (bar)
